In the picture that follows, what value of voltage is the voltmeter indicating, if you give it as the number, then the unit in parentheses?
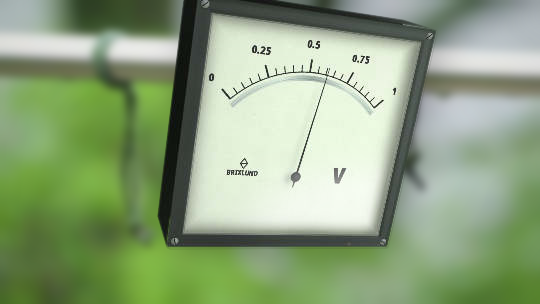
0.6 (V)
